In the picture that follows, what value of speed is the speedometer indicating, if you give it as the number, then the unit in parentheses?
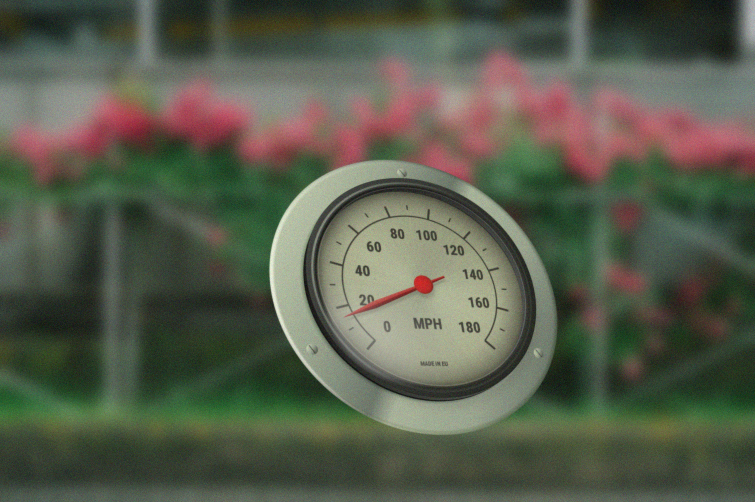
15 (mph)
